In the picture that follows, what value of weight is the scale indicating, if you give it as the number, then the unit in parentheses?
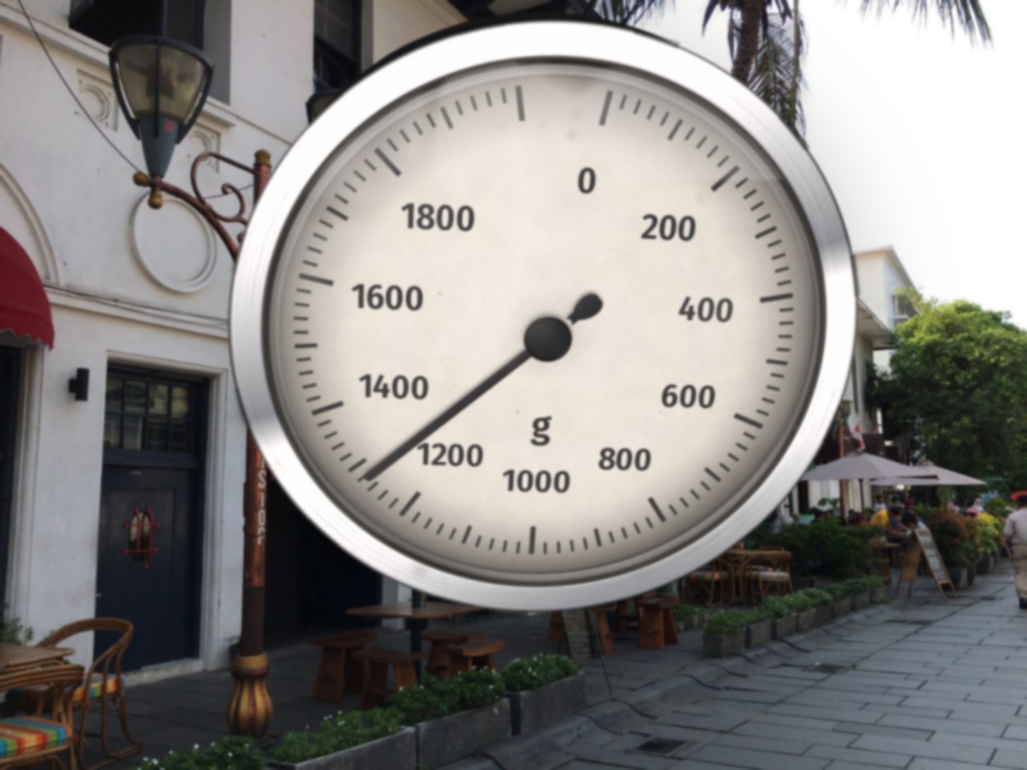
1280 (g)
